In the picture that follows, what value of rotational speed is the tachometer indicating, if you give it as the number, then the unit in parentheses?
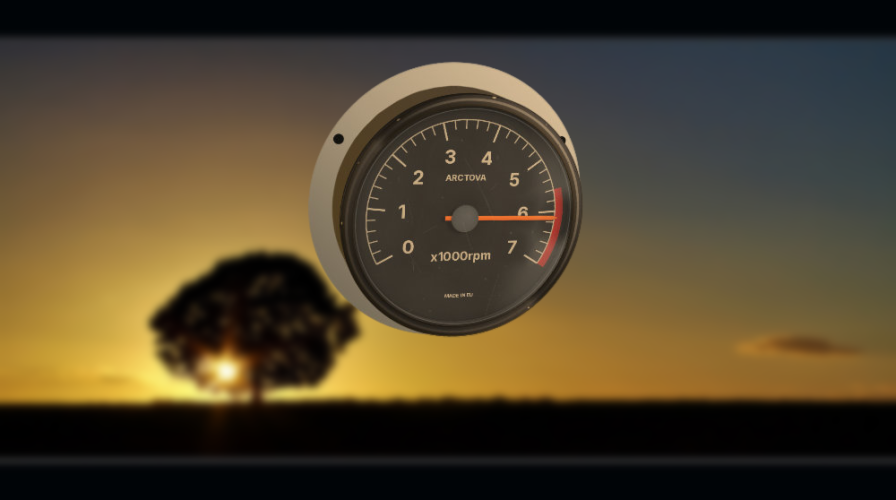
6100 (rpm)
